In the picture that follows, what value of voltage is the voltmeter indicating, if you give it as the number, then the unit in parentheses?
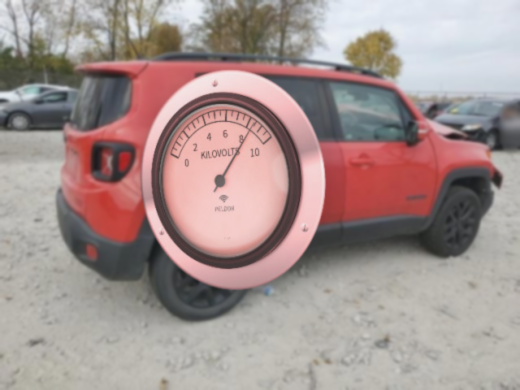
8.5 (kV)
